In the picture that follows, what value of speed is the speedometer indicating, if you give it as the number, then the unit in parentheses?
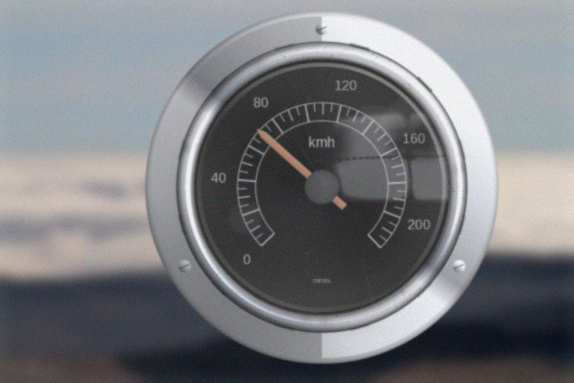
70 (km/h)
